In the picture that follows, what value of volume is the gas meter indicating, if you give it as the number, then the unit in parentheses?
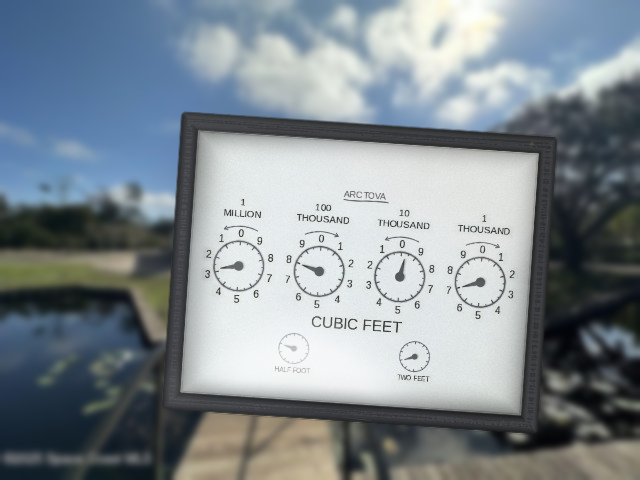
279700 (ft³)
